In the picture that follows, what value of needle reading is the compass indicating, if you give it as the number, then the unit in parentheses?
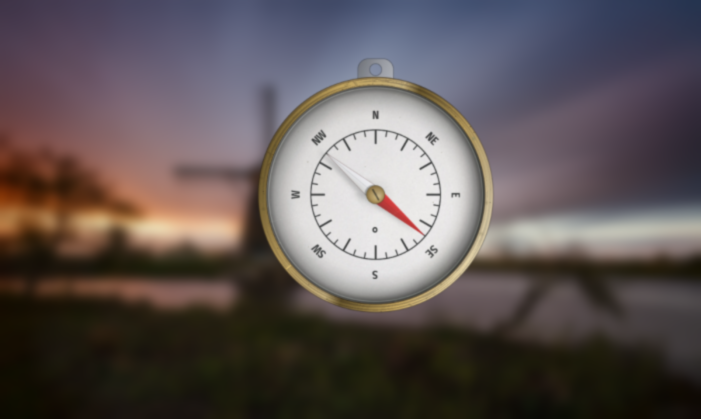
130 (°)
